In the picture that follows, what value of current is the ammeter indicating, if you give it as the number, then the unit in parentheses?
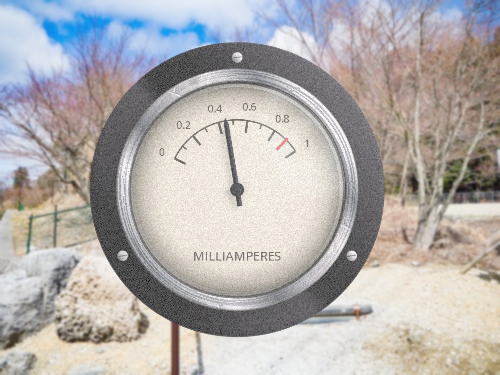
0.45 (mA)
